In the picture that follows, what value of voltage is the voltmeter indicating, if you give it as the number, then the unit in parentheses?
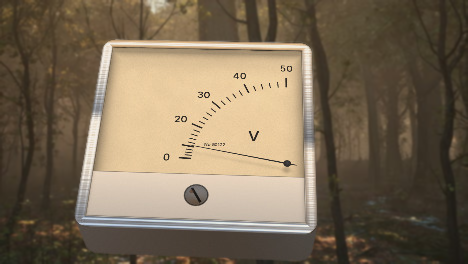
10 (V)
